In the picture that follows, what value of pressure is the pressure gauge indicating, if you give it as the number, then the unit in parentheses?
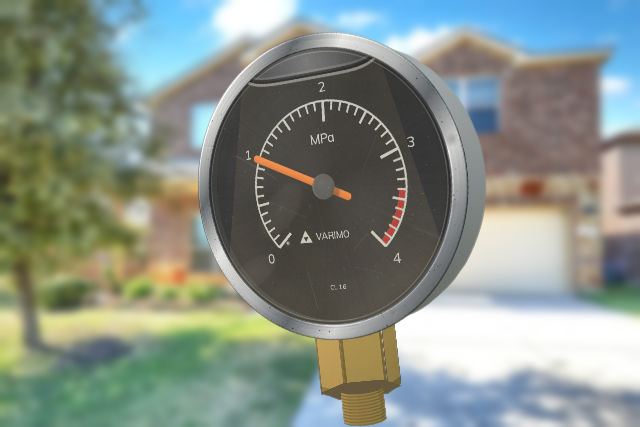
1 (MPa)
